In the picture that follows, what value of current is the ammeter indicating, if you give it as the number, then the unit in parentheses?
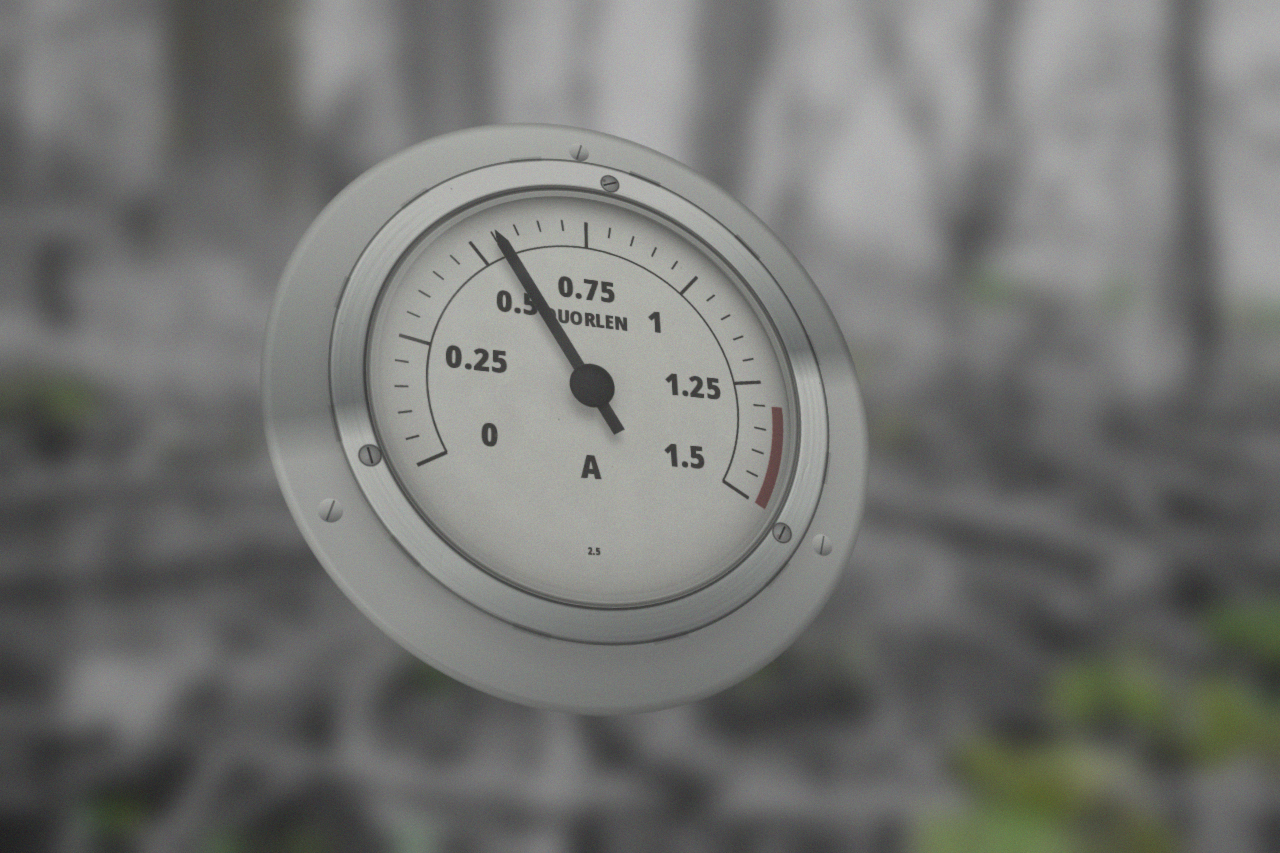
0.55 (A)
